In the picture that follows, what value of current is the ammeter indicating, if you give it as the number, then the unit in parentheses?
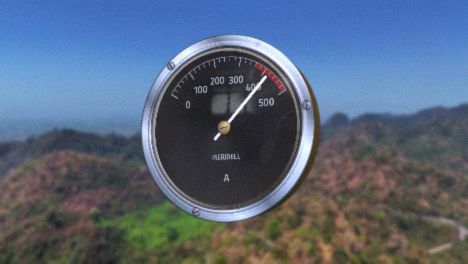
420 (A)
